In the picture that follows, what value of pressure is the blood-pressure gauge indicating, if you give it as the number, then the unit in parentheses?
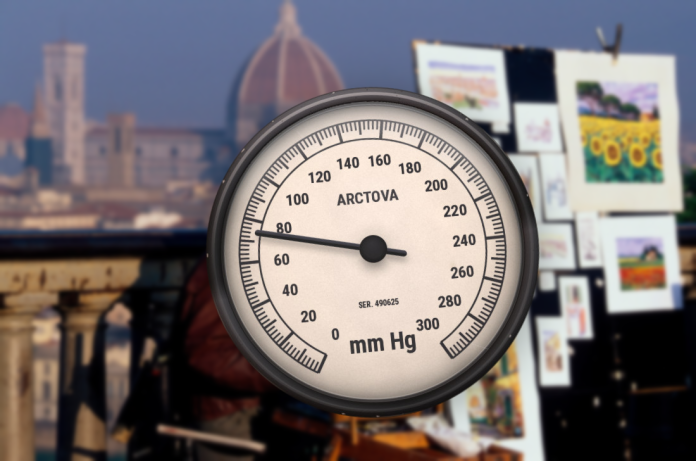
74 (mmHg)
